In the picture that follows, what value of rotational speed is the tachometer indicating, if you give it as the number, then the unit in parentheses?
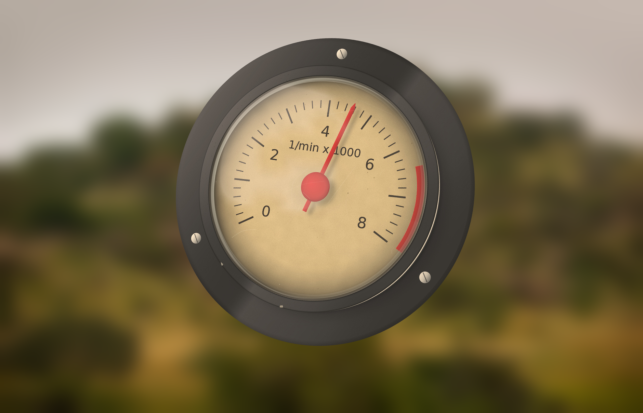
4600 (rpm)
